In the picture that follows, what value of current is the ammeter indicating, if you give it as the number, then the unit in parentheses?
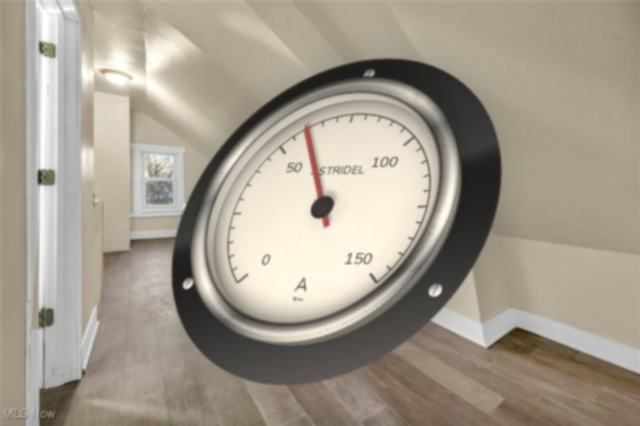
60 (A)
